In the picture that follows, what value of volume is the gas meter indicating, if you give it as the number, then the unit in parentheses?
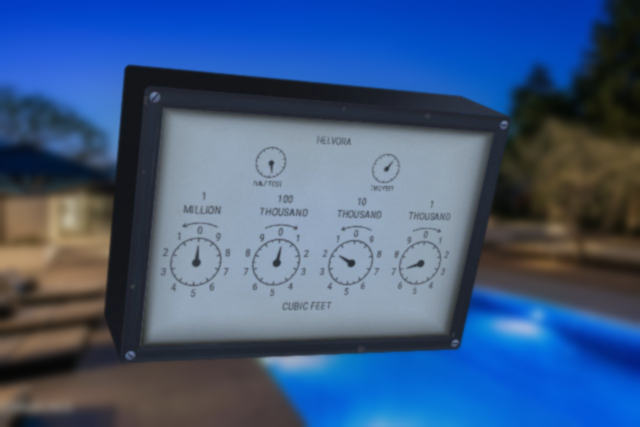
1700 (ft³)
